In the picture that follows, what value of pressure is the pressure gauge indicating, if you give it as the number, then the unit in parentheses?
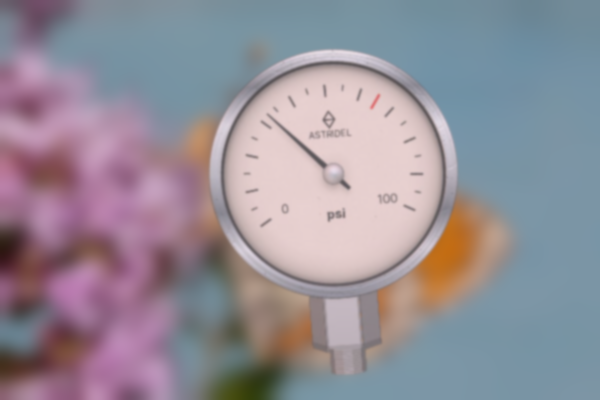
32.5 (psi)
